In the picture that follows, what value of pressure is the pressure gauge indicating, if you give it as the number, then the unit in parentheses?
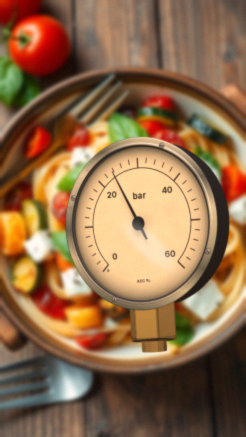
24 (bar)
